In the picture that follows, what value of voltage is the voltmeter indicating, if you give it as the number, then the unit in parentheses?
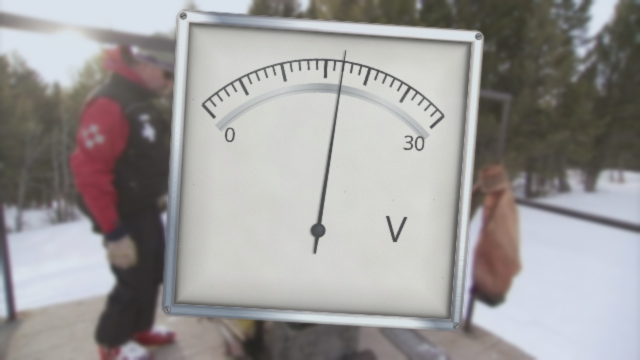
17 (V)
